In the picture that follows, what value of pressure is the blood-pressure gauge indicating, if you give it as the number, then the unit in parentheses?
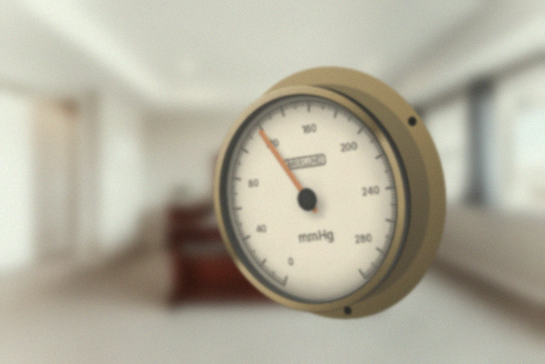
120 (mmHg)
